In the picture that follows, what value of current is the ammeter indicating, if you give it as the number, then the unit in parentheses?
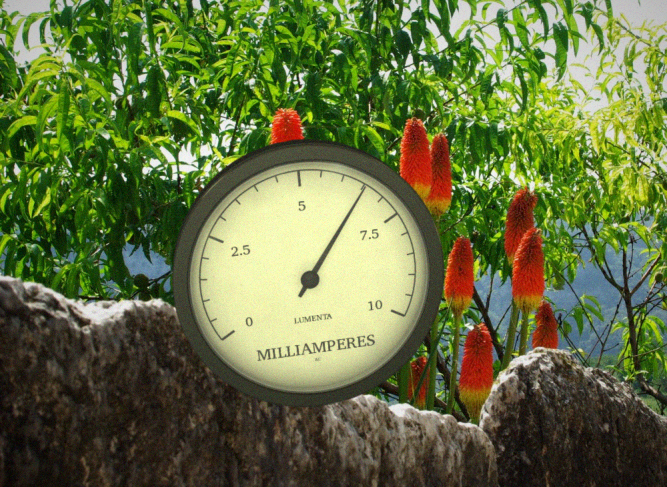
6.5 (mA)
